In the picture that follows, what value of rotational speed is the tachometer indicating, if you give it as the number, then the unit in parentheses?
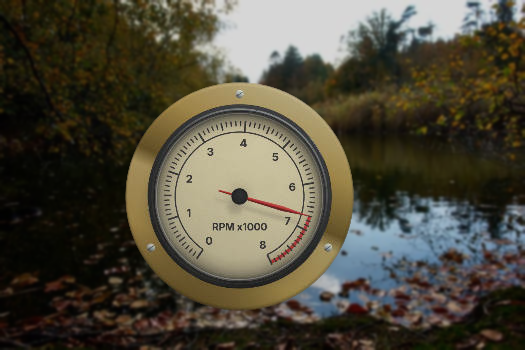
6700 (rpm)
